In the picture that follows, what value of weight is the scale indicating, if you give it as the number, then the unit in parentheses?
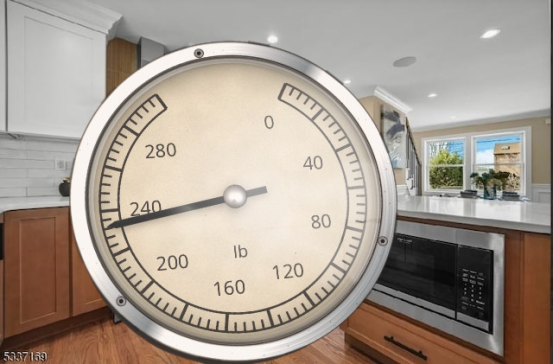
232 (lb)
